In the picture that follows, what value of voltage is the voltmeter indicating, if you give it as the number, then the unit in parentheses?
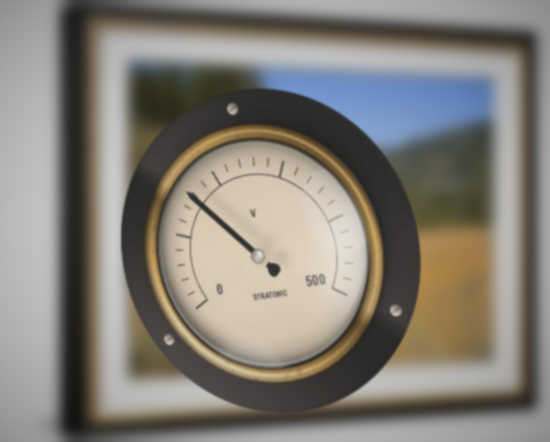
160 (V)
